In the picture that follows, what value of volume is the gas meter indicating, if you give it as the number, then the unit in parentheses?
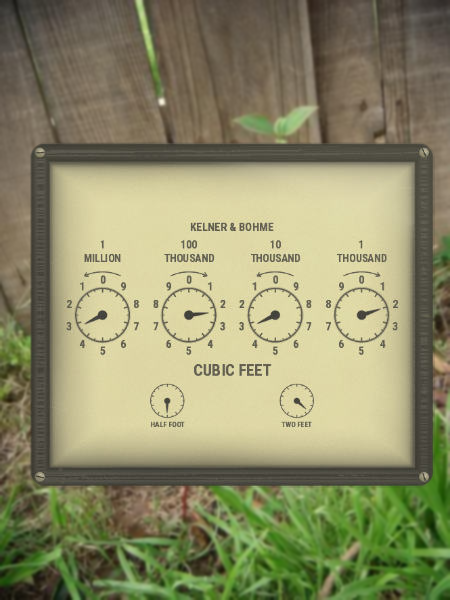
323200 (ft³)
